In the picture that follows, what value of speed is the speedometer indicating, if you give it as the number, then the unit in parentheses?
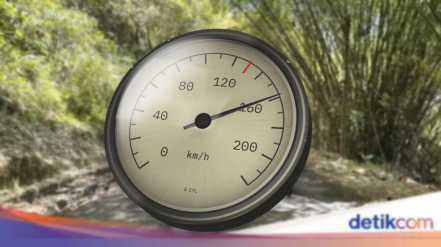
160 (km/h)
